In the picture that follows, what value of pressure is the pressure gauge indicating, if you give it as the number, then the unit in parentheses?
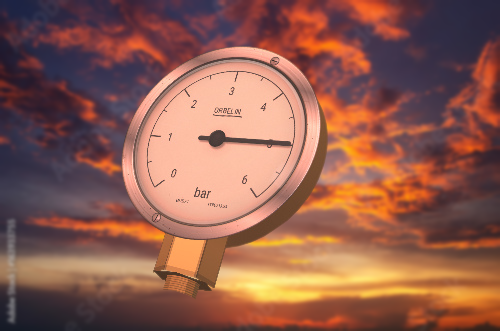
5 (bar)
